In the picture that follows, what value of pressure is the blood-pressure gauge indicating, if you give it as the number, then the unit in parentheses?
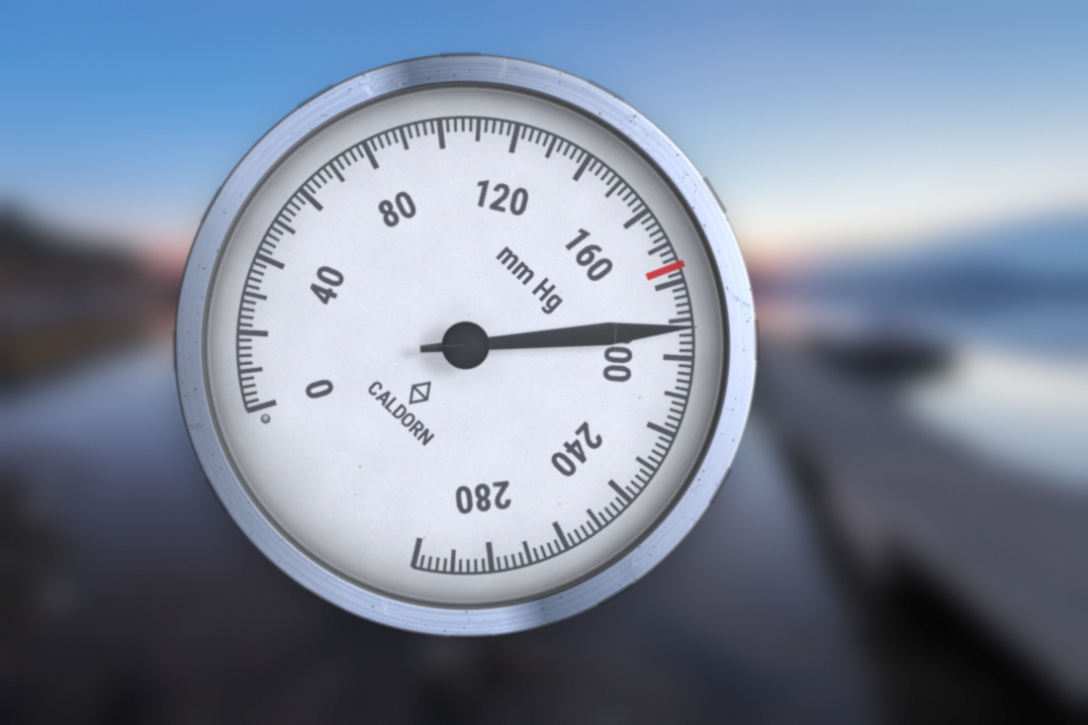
192 (mmHg)
